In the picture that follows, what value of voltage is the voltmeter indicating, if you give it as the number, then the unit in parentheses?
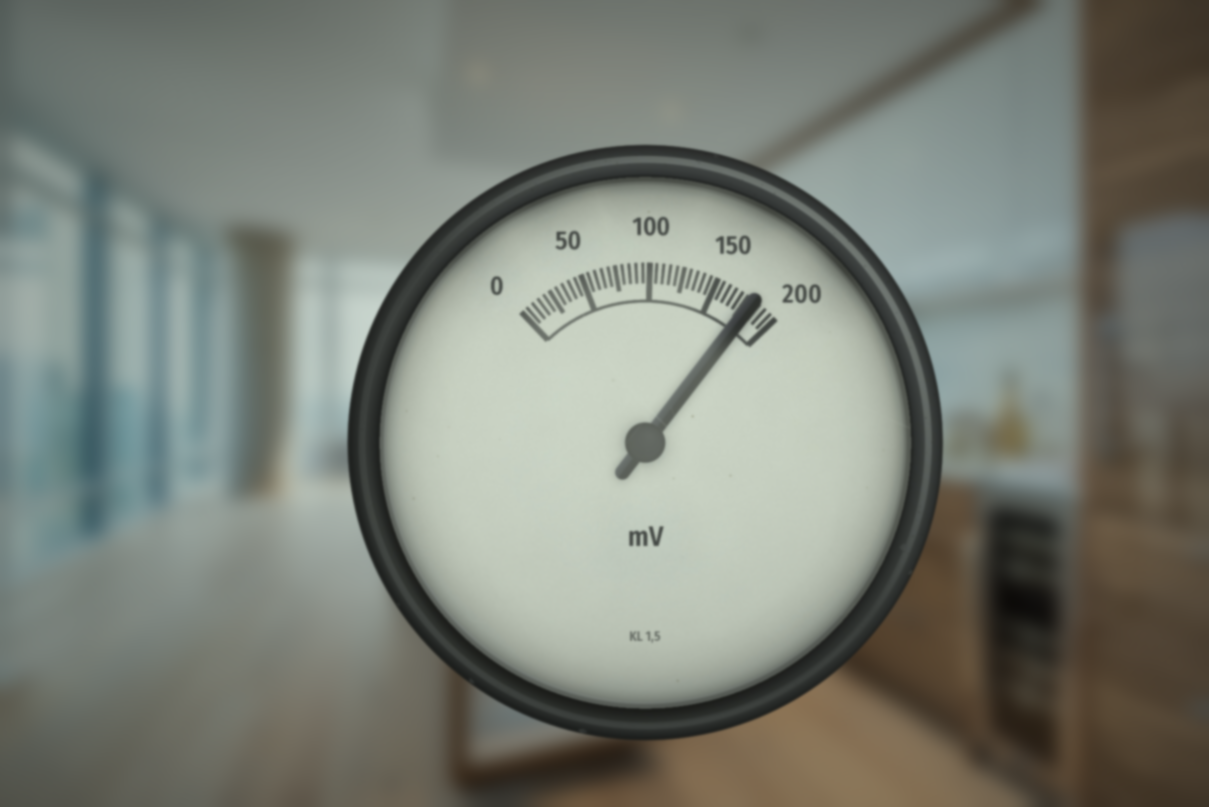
180 (mV)
